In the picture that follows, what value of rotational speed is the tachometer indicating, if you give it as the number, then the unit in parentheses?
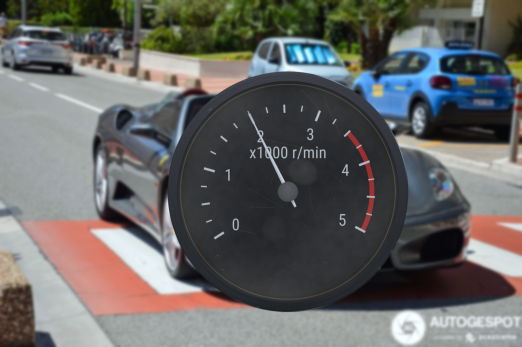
2000 (rpm)
